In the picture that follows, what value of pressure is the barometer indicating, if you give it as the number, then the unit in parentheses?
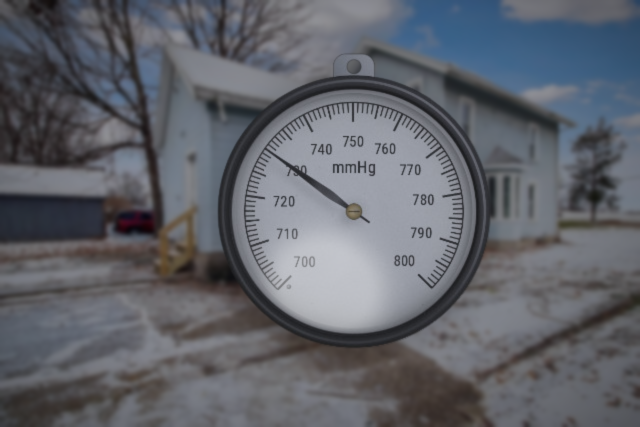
730 (mmHg)
